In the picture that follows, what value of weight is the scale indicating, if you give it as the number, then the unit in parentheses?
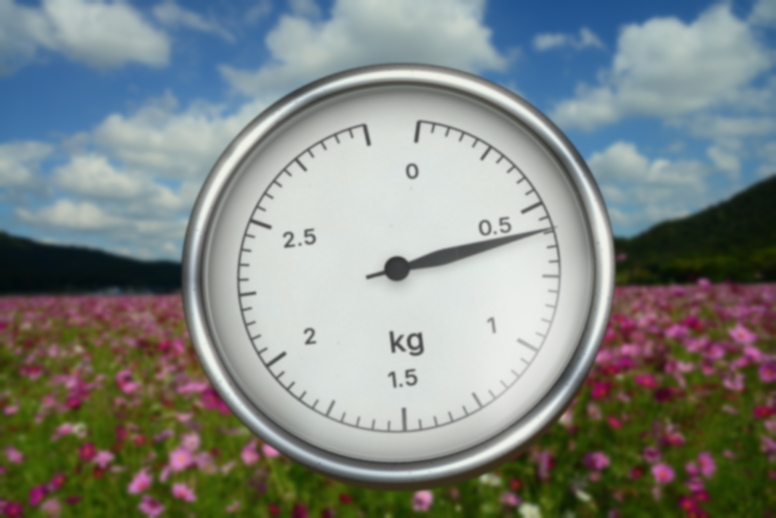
0.6 (kg)
